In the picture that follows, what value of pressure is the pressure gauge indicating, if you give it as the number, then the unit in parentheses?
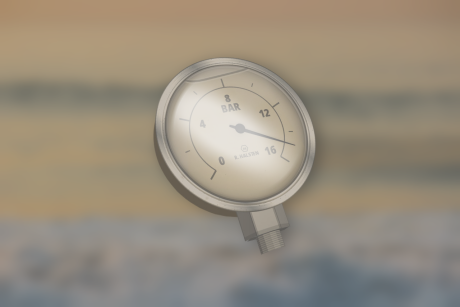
15 (bar)
